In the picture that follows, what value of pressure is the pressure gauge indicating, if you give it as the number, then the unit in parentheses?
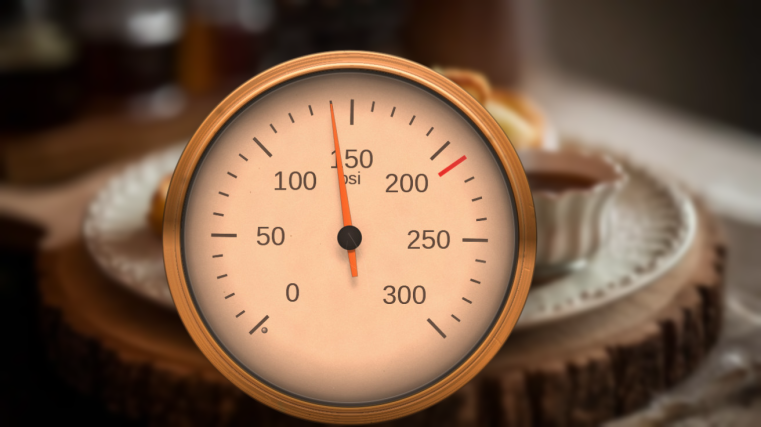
140 (psi)
